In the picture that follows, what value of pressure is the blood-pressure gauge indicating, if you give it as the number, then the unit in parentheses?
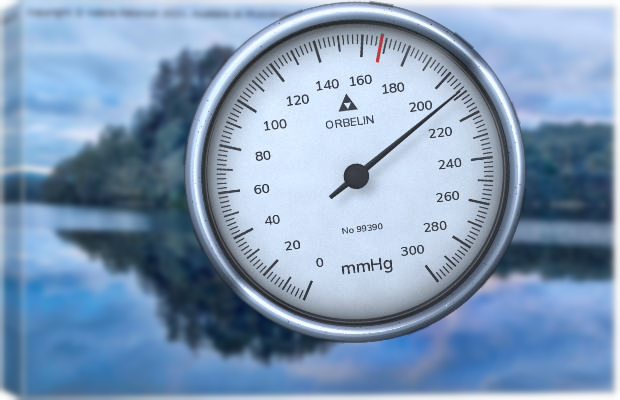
208 (mmHg)
